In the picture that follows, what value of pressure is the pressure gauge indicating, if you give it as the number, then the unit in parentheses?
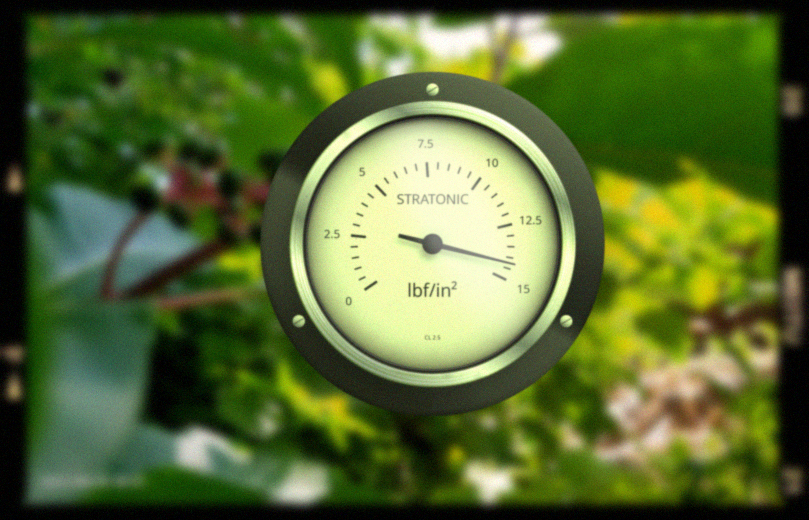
14.25 (psi)
